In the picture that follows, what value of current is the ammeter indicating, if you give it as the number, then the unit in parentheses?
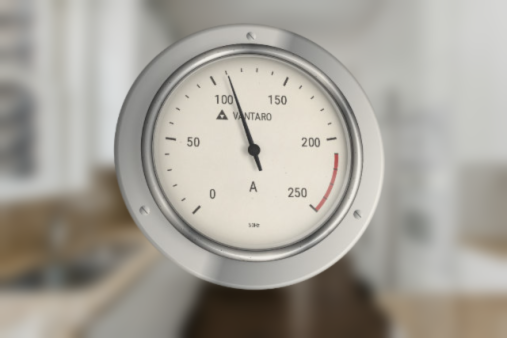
110 (A)
